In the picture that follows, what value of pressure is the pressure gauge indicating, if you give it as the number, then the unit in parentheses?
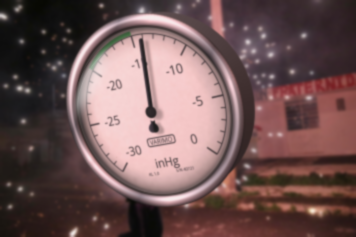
-14 (inHg)
